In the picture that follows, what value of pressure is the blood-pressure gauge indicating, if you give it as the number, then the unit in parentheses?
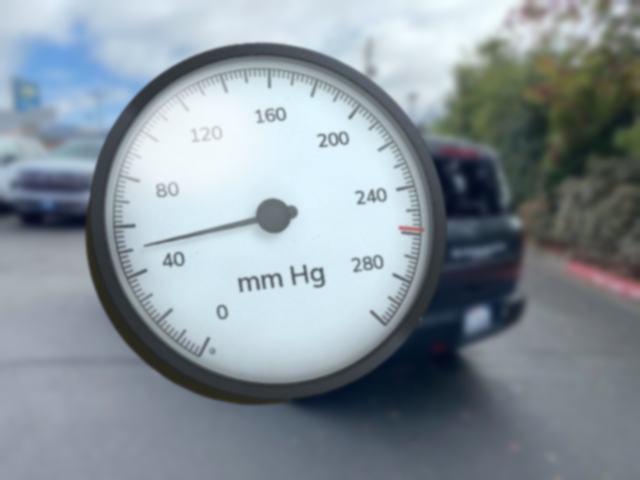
50 (mmHg)
